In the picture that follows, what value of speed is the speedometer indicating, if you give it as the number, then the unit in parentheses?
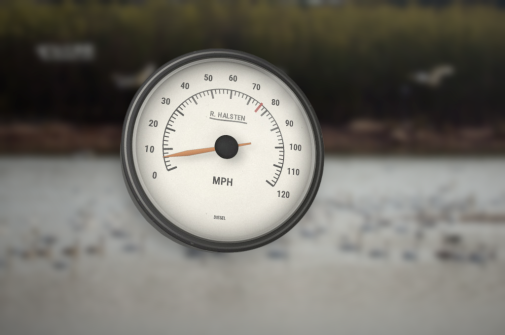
6 (mph)
